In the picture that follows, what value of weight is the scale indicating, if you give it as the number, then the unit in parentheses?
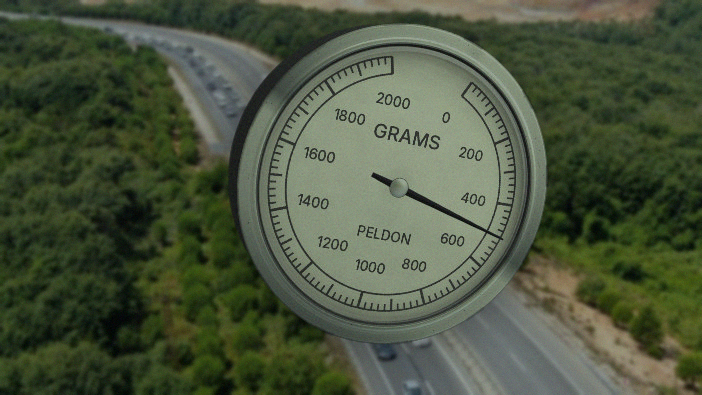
500 (g)
